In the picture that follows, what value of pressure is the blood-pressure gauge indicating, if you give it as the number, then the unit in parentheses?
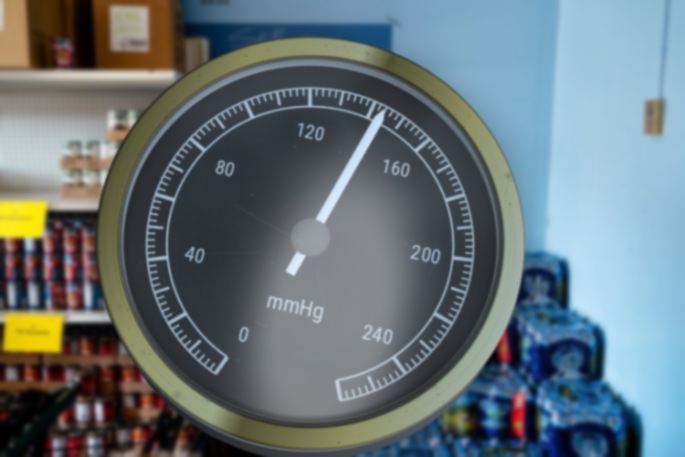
144 (mmHg)
